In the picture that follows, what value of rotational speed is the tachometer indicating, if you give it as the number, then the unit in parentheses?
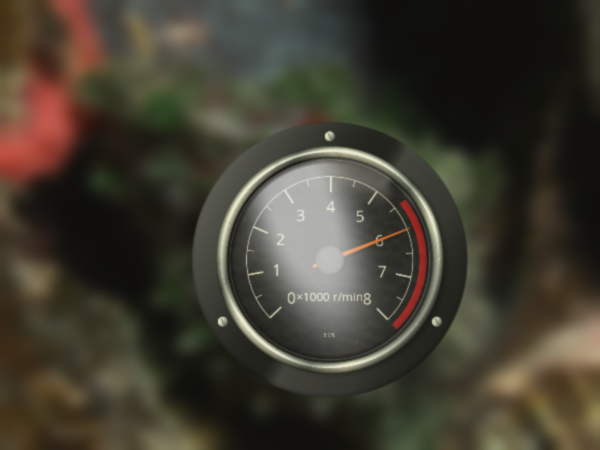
6000 (rpm)
